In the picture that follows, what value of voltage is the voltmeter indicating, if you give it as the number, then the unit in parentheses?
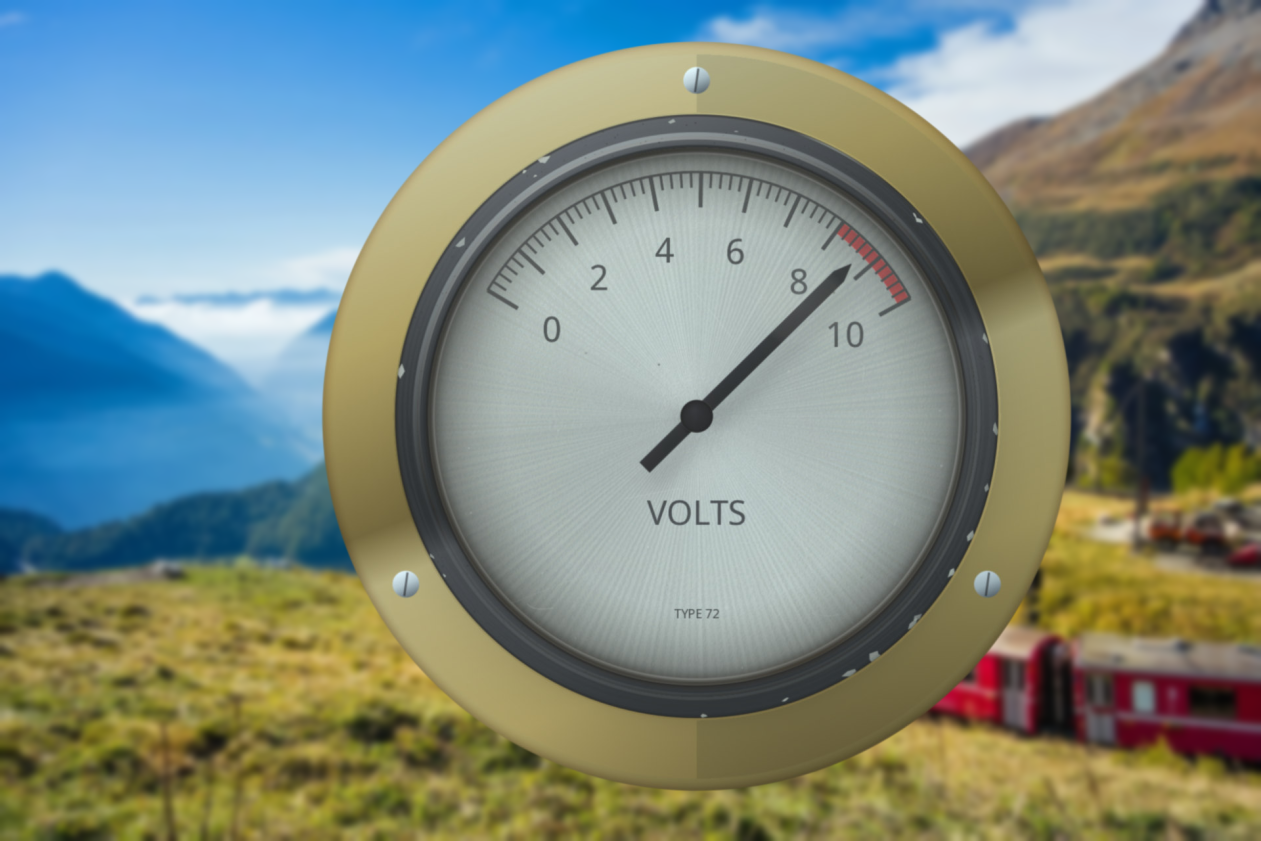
8.7 (V)
